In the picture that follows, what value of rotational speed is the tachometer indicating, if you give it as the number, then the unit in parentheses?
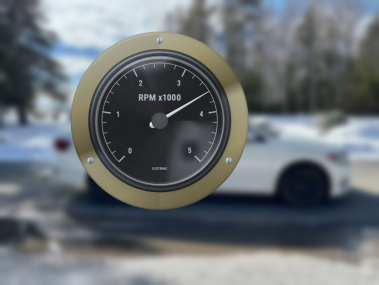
3600 (rpm)
